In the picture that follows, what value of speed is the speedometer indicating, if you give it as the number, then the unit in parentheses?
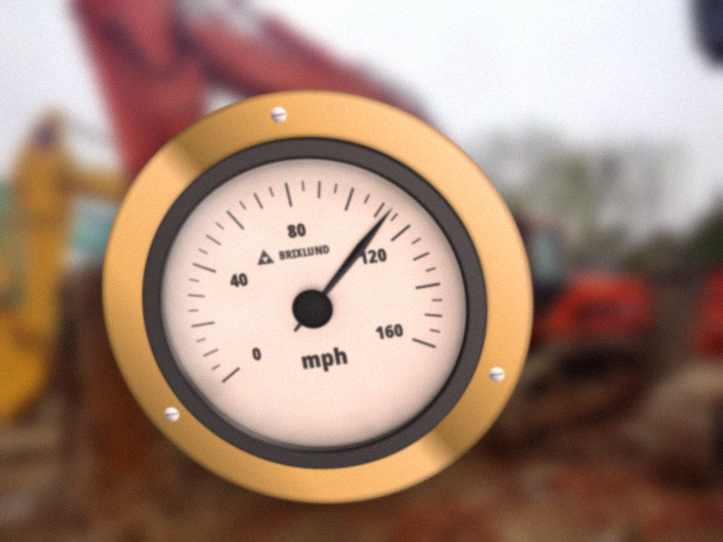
112.5 (mph)
